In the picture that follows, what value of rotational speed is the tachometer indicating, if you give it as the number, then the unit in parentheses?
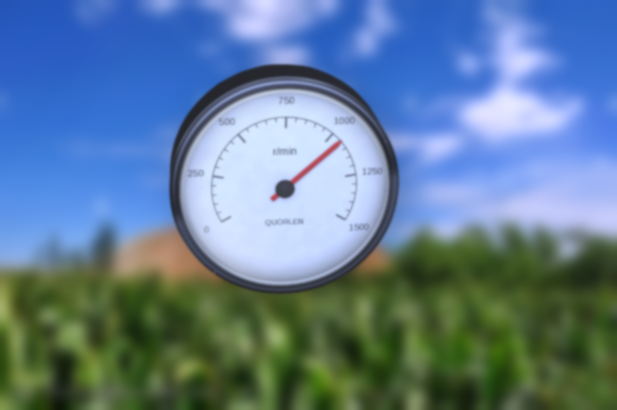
1050 (rpm)
